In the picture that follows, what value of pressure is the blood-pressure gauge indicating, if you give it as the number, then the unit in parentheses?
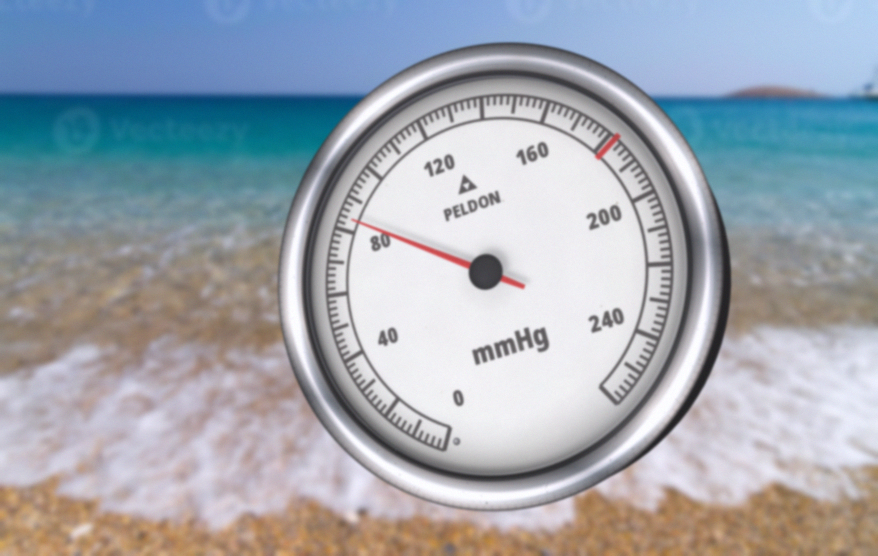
84 (mmHg)
